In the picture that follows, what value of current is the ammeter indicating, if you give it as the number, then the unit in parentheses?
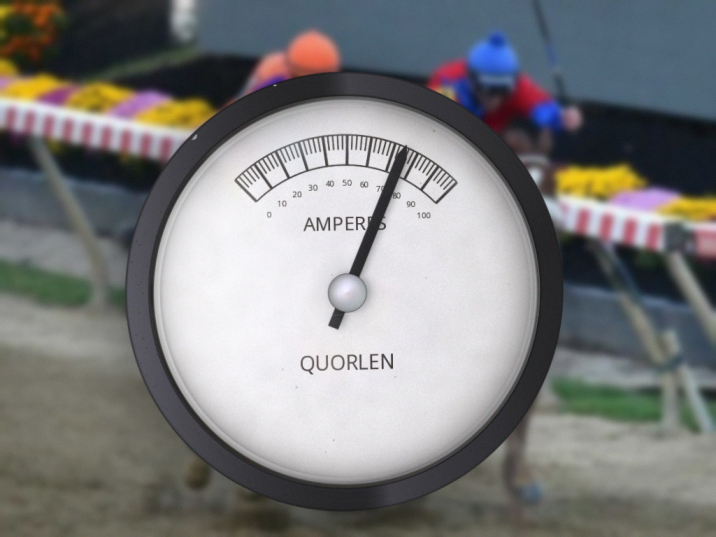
74 (A)
